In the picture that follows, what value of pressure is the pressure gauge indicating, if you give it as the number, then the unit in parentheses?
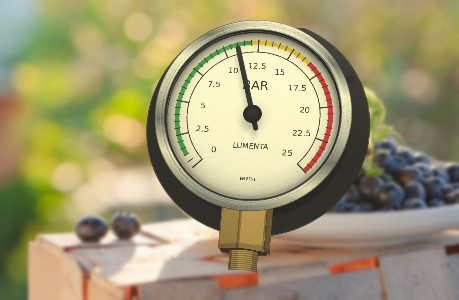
11 (bar)
